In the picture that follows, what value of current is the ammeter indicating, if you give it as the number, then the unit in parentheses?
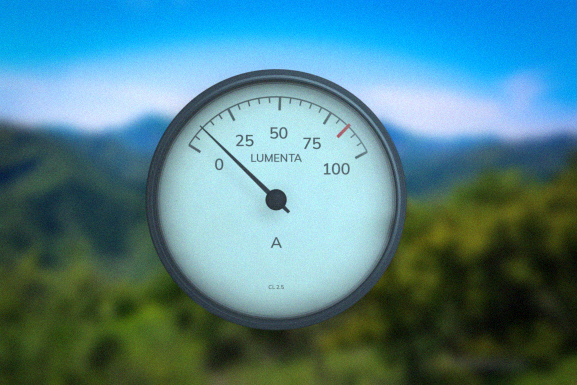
10 (A)
